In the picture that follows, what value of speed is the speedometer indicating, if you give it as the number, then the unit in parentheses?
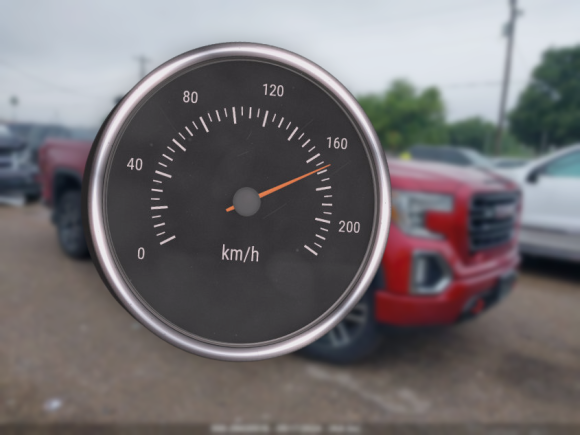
167.5 (km/h)
